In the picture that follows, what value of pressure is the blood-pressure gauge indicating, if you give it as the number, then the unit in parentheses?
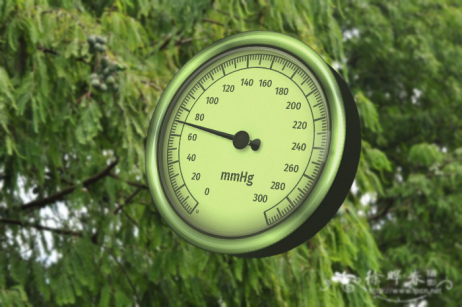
70 (mmHg)
